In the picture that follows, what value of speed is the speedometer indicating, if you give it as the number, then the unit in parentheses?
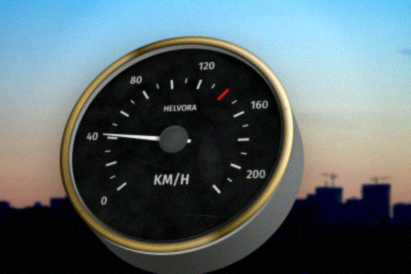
40 (km/h)
